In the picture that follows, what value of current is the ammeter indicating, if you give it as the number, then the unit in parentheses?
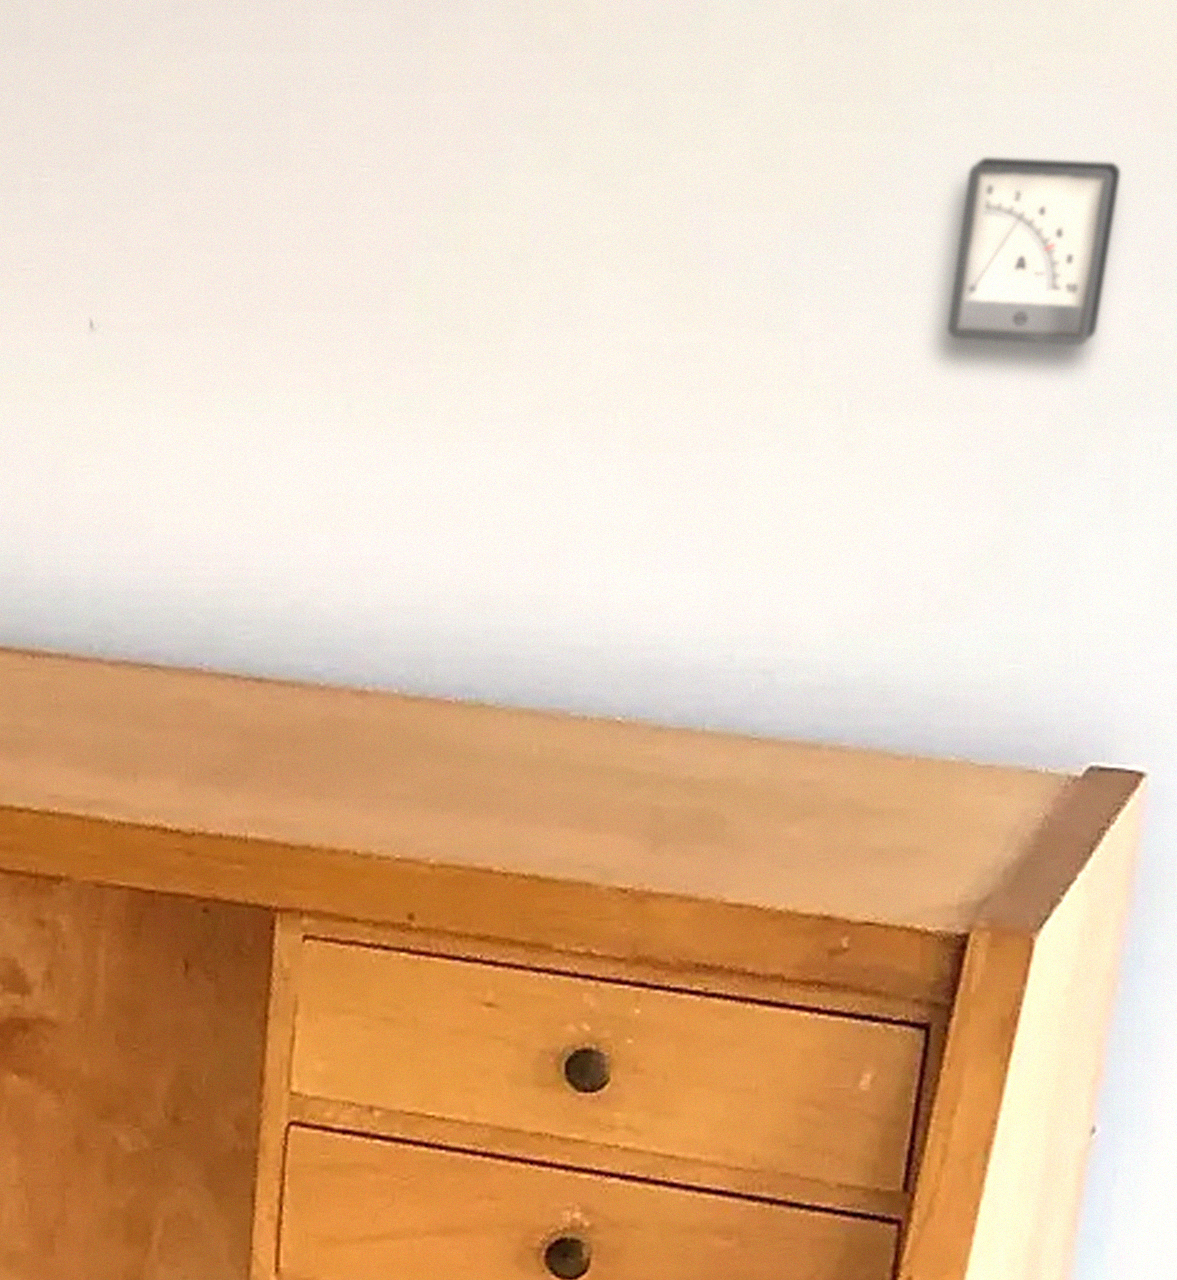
3 (A)
